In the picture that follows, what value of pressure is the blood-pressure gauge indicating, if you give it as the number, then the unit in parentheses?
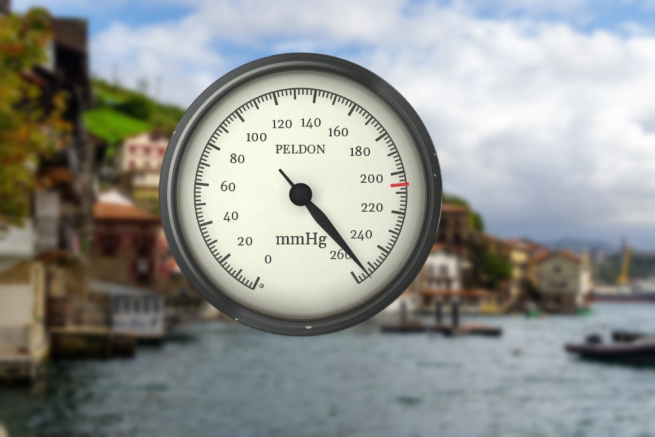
254 (mmHg)
